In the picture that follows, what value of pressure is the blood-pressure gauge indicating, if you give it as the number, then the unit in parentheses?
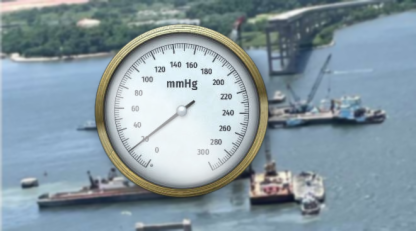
20 (mmHg)
